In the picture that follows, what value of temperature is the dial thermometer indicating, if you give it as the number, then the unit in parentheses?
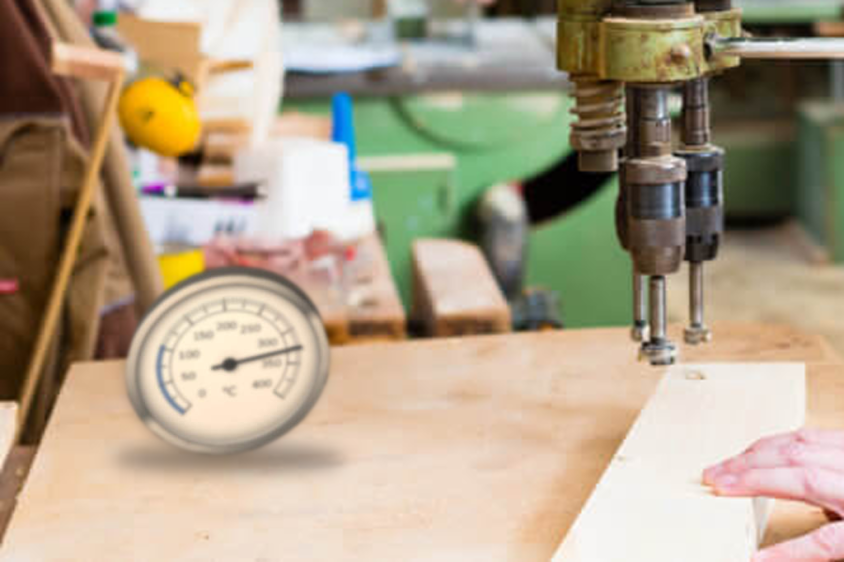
325 (°C)
